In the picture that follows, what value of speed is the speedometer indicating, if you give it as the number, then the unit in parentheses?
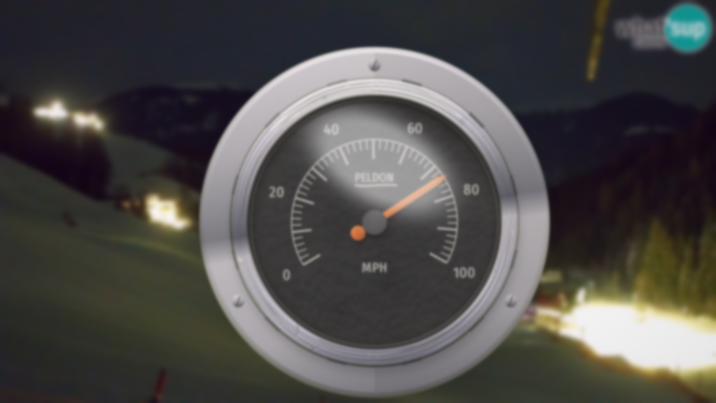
74 (mph)
